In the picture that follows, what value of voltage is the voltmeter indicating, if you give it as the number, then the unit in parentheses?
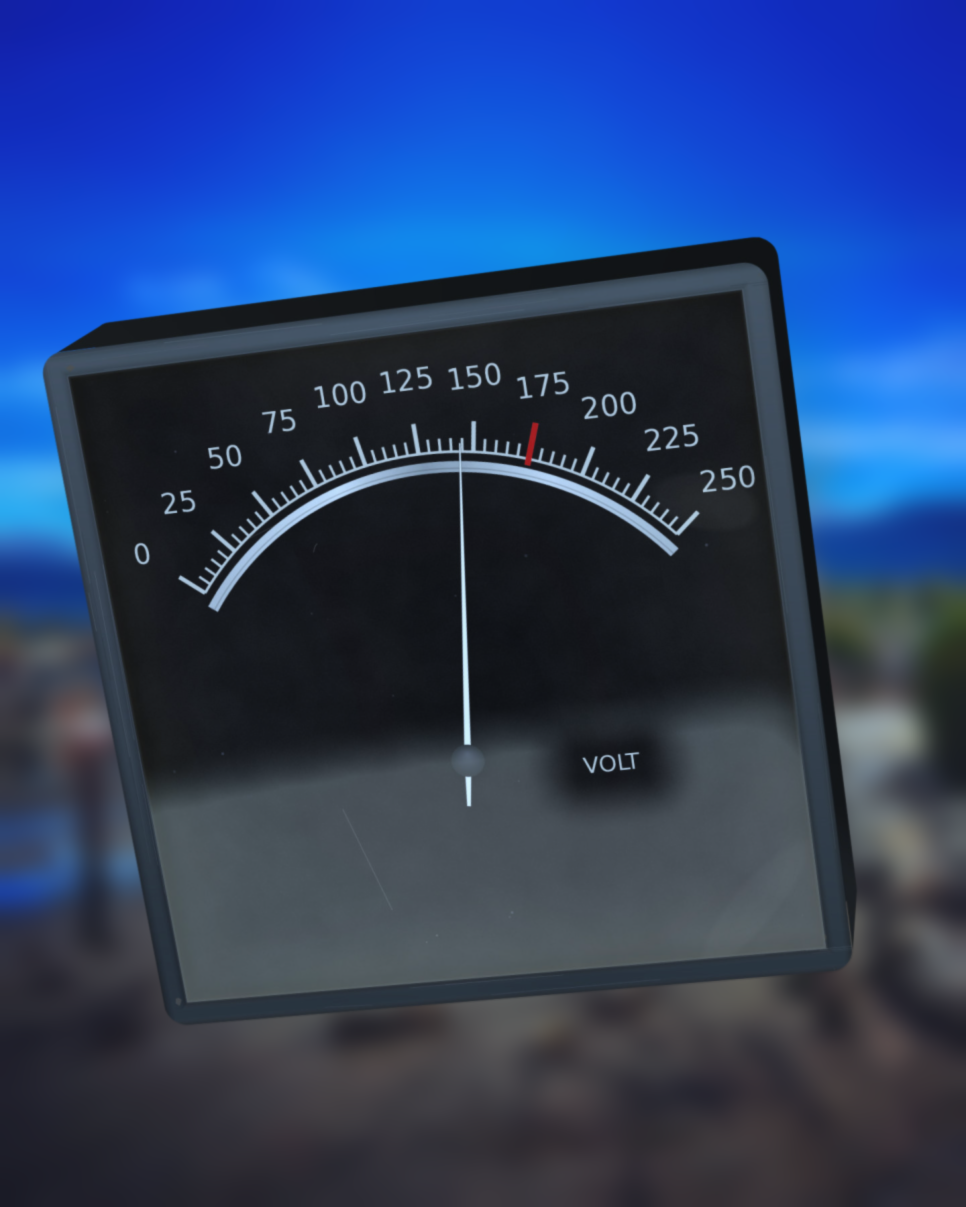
145 (V)
